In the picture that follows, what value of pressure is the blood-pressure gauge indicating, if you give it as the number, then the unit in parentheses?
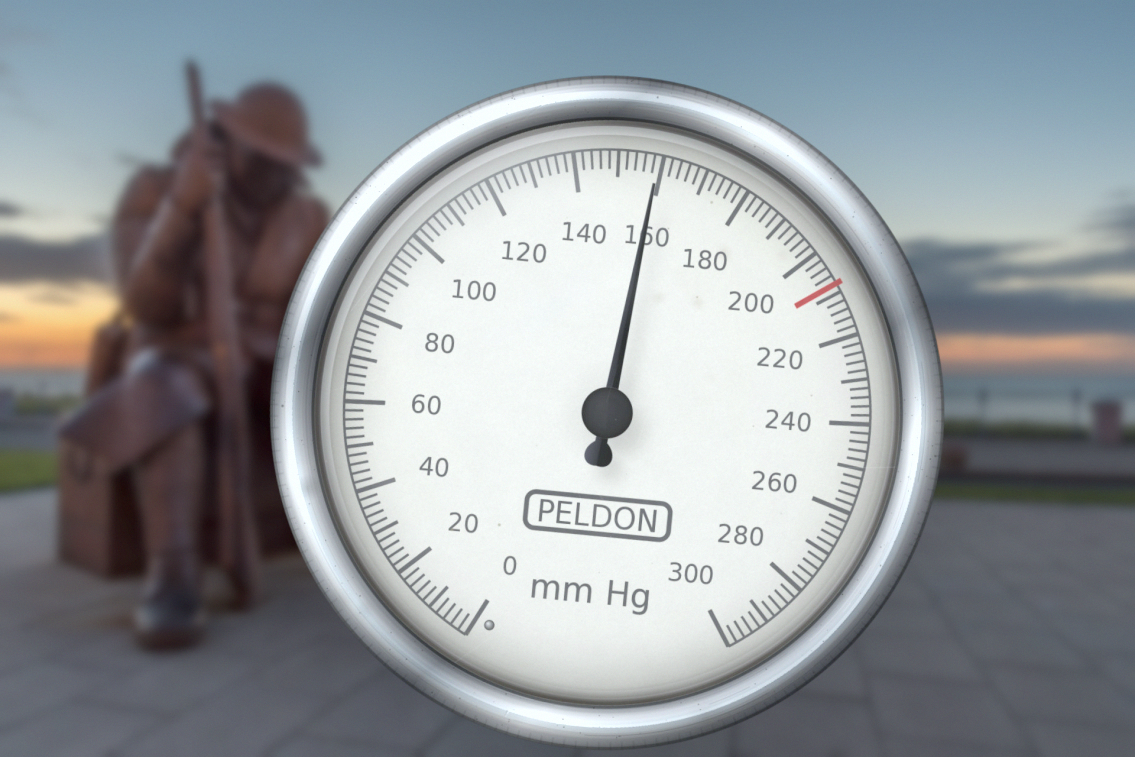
159 (mmHg)
